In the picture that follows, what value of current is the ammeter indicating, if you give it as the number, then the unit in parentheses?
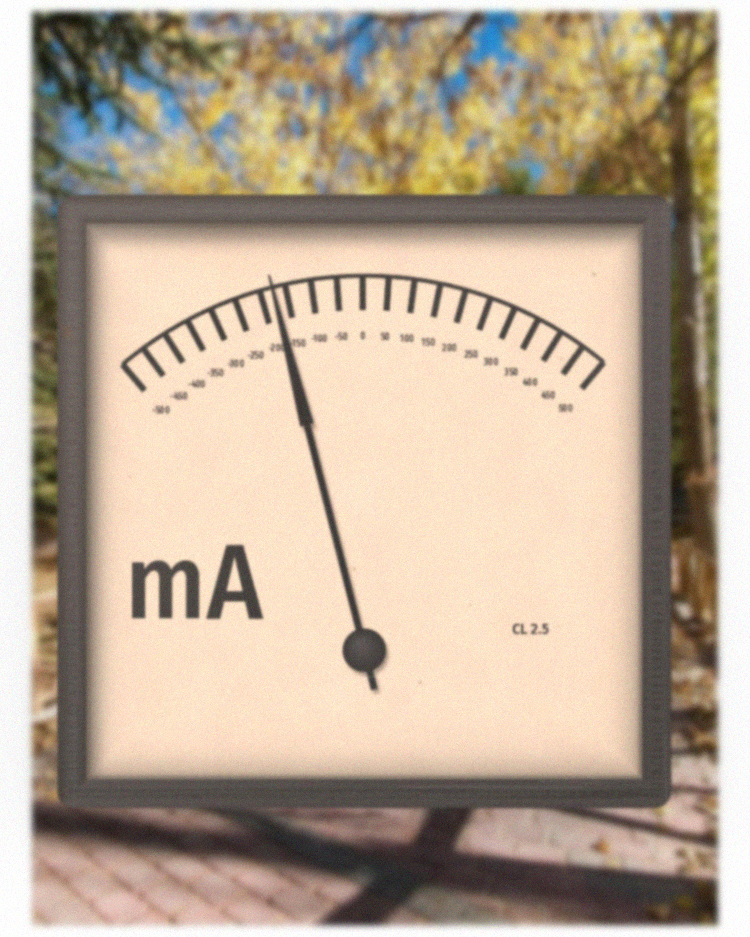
-175 (mA)
